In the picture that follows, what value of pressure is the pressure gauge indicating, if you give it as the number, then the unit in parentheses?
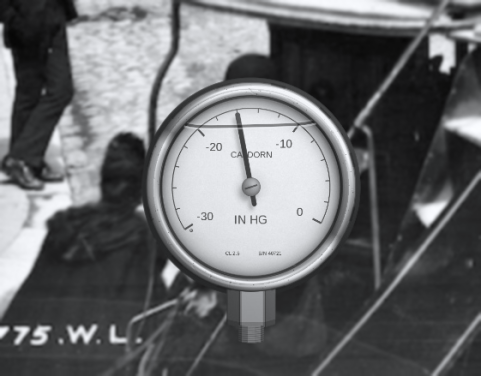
-16 (inHg)
